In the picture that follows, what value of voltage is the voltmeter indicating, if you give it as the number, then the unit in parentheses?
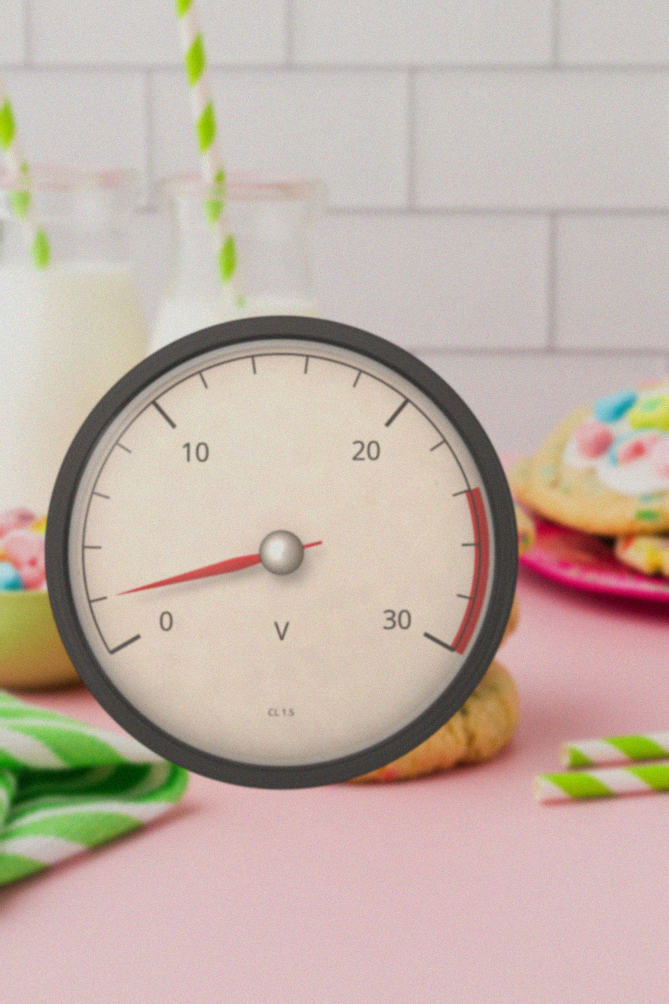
2 (V)
